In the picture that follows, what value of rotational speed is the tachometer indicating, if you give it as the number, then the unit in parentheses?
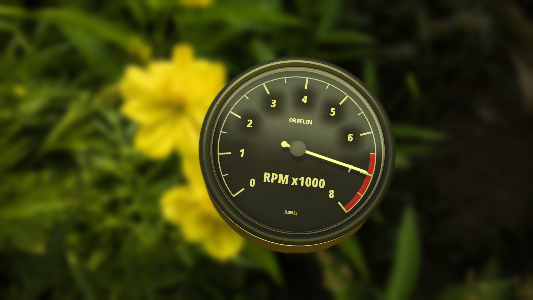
7000 (rpm)
